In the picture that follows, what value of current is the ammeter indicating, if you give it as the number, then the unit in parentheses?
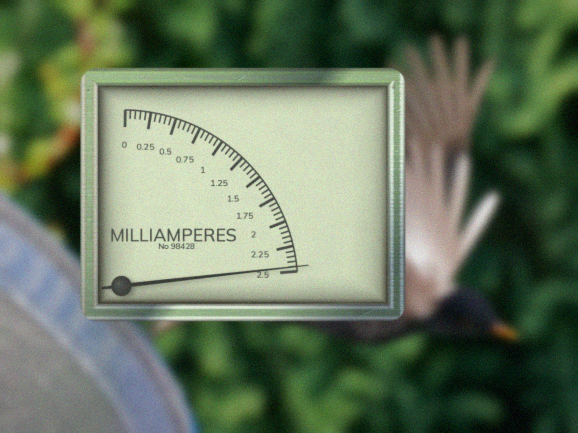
2.45 (mA)
